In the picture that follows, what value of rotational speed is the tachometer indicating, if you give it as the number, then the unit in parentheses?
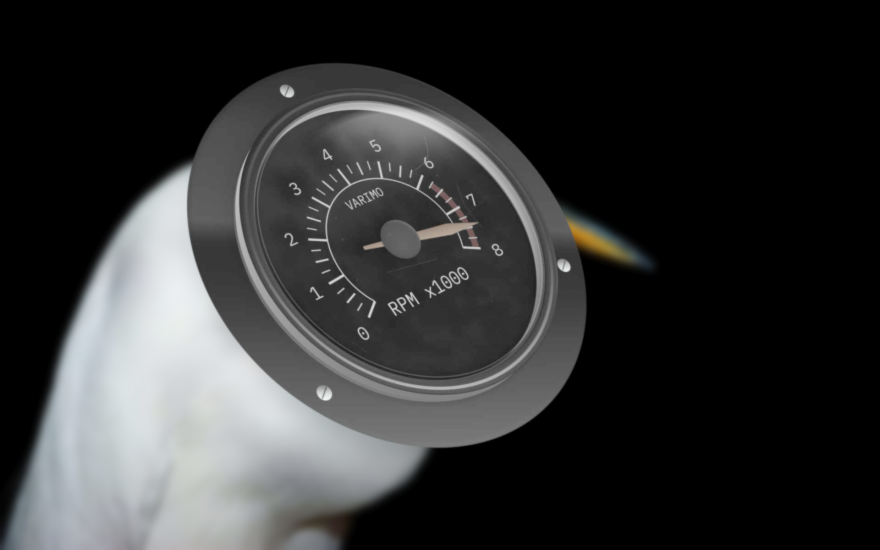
7500 (rpm)
